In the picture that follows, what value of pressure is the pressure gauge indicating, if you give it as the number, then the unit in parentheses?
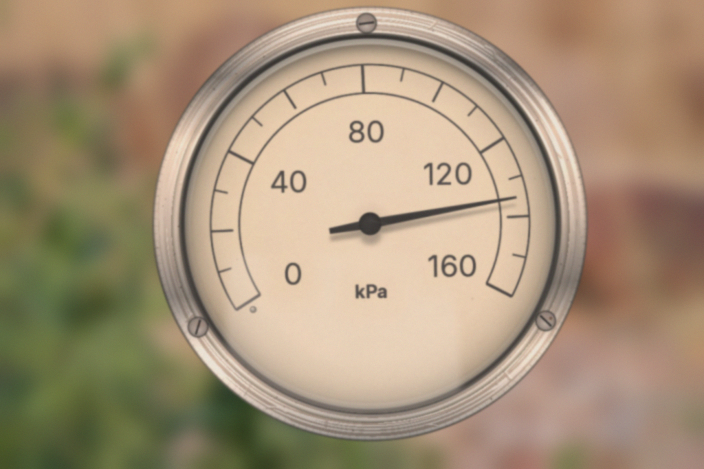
135 (kPa)
